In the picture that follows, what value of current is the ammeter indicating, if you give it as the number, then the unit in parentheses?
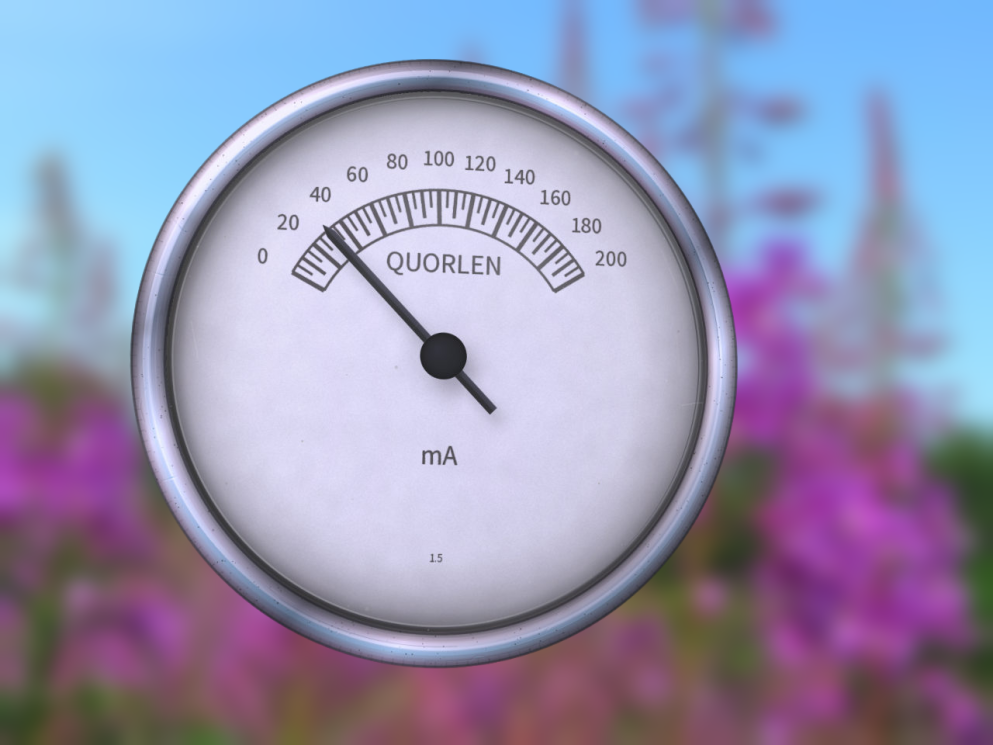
30 (mA)
